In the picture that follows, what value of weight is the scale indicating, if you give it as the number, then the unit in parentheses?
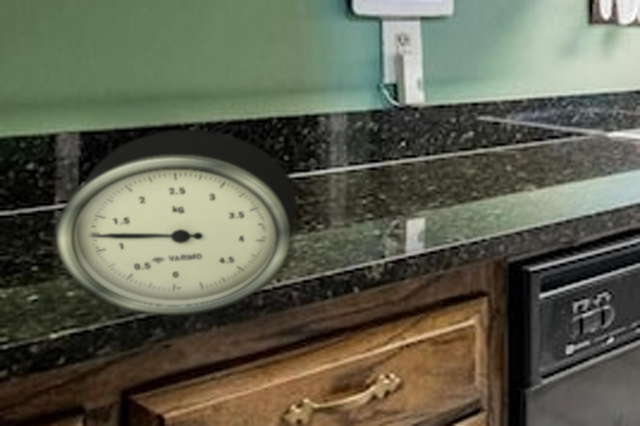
1.25 (kg)
